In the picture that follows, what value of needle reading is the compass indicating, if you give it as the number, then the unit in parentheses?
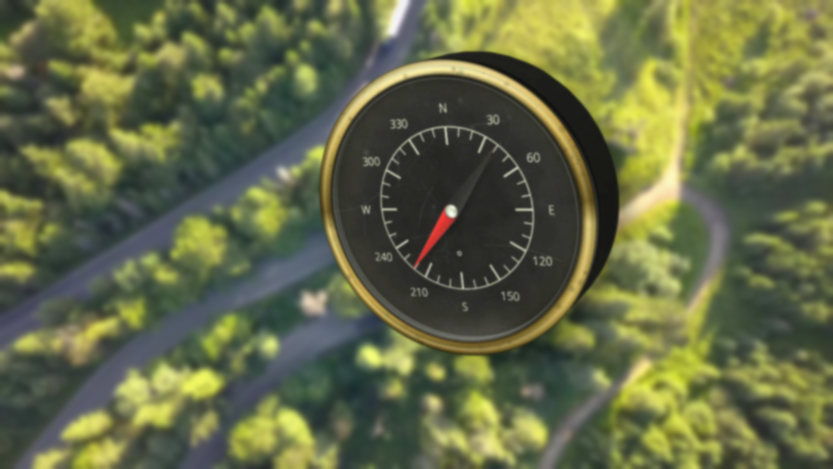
220 (°)
